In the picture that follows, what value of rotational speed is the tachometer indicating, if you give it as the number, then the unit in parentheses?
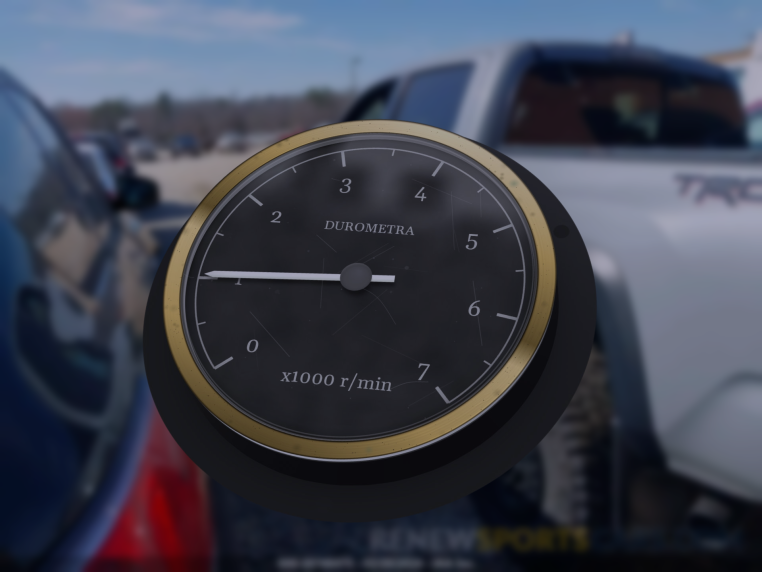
1000 (rpm)
